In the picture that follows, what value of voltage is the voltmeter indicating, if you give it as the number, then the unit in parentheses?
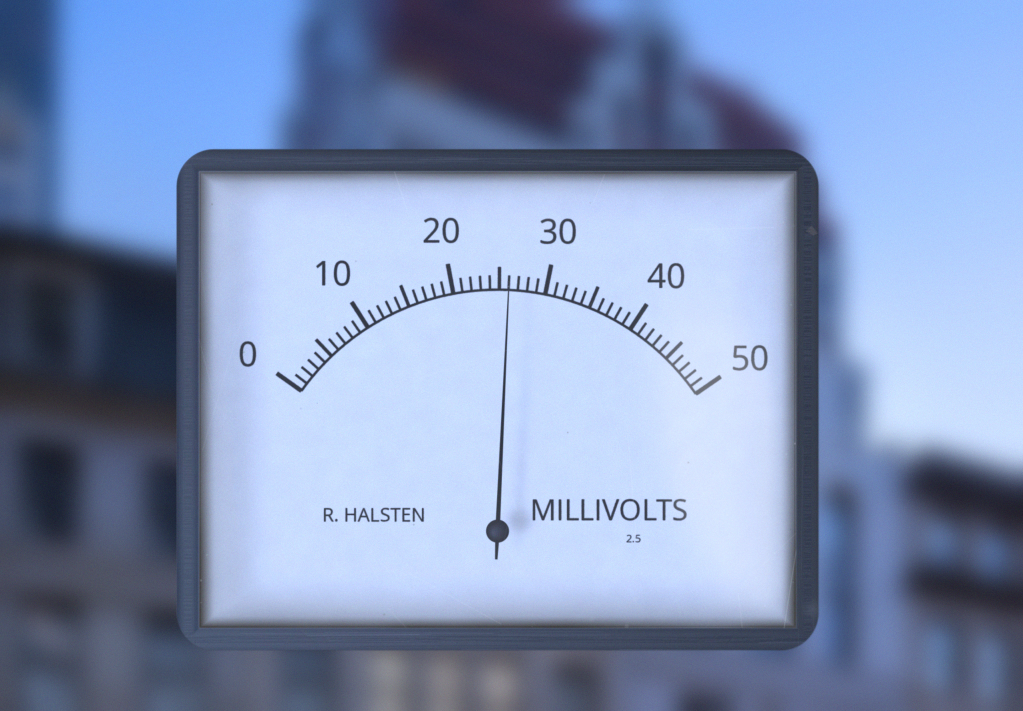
26 (mV)
